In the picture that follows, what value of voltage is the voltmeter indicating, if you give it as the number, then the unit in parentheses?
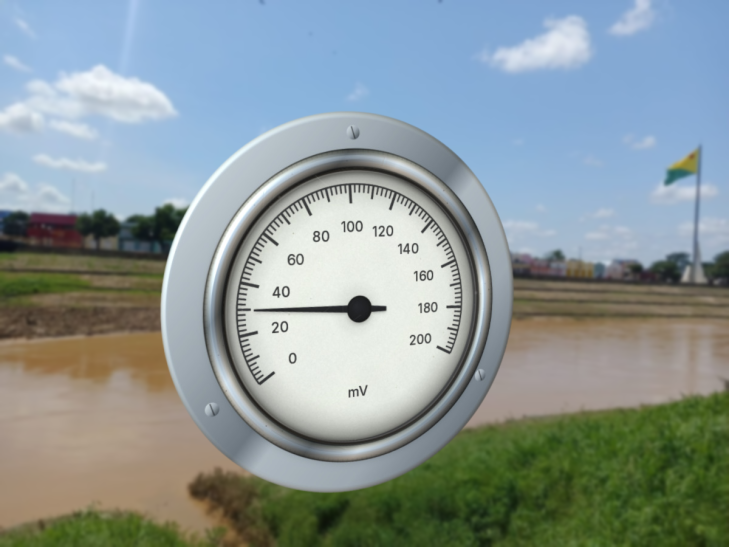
30 (mV)
